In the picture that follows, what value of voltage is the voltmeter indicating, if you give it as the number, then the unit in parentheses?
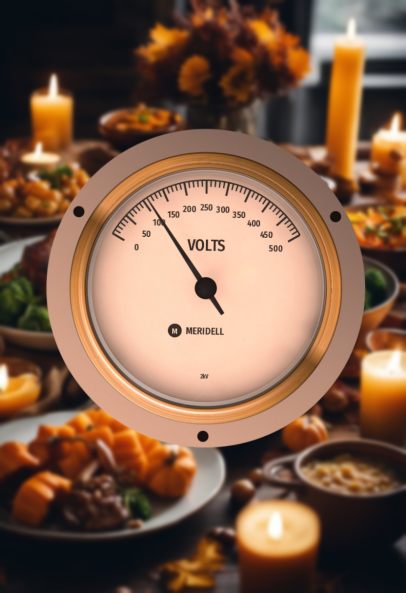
110 (V)
